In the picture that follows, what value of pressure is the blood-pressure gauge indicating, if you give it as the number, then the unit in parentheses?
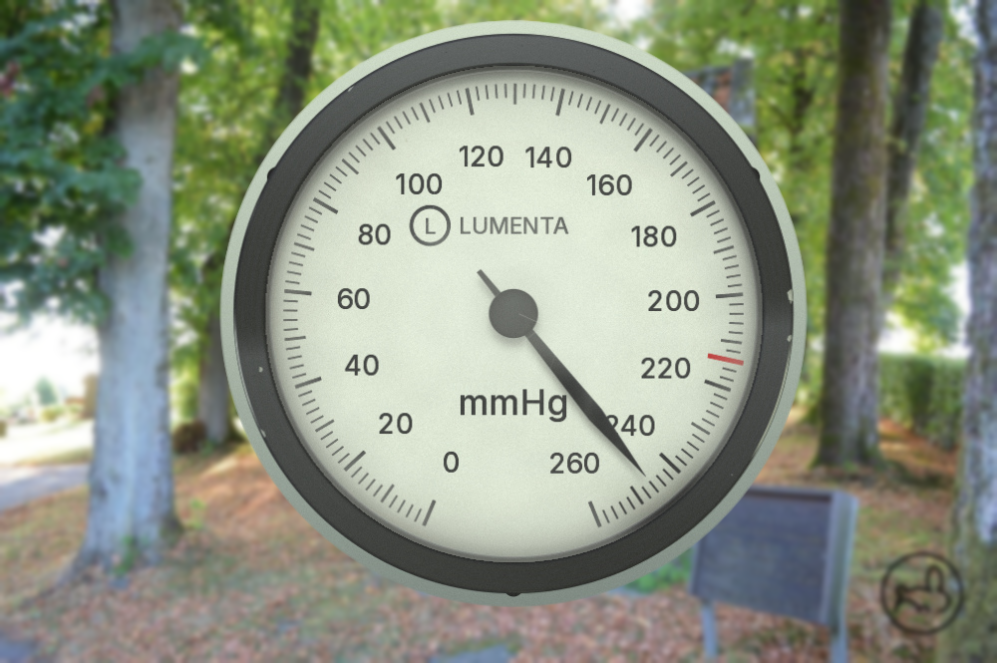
246 (mmHg)
